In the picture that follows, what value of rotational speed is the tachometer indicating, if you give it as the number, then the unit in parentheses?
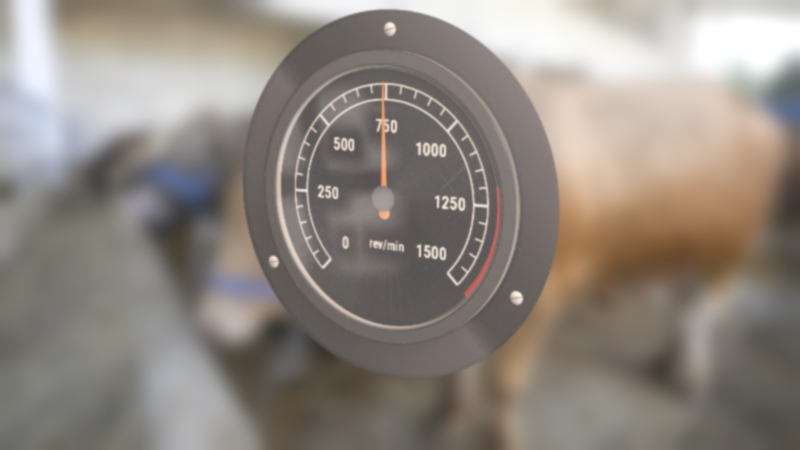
750 (rpm)
